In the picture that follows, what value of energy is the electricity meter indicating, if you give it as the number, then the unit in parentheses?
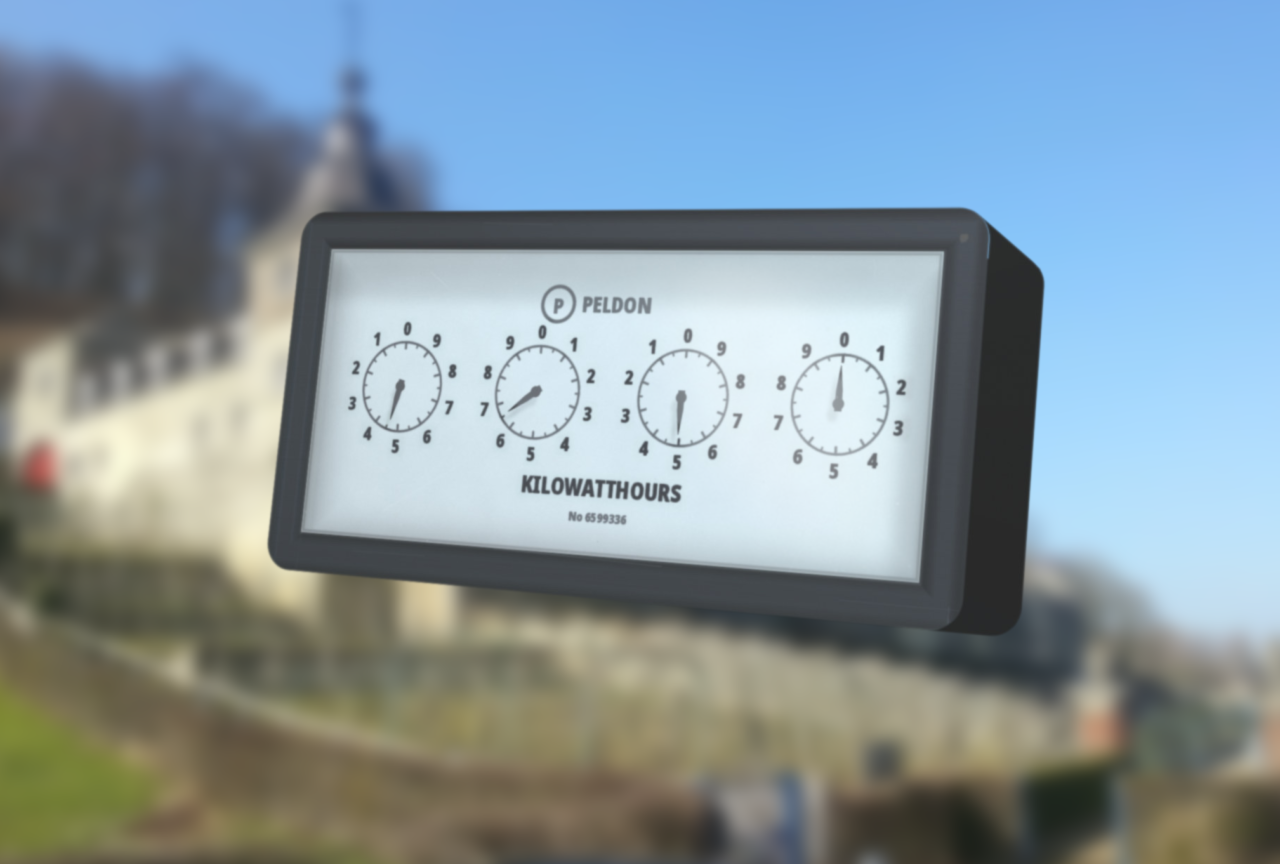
4650 (kWh)
